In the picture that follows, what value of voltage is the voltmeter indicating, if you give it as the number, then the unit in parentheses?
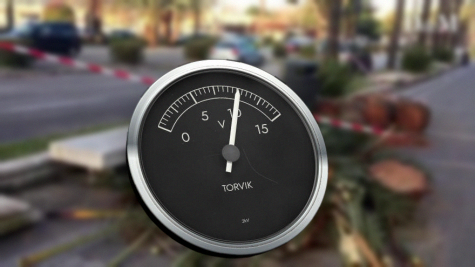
10 (V)
